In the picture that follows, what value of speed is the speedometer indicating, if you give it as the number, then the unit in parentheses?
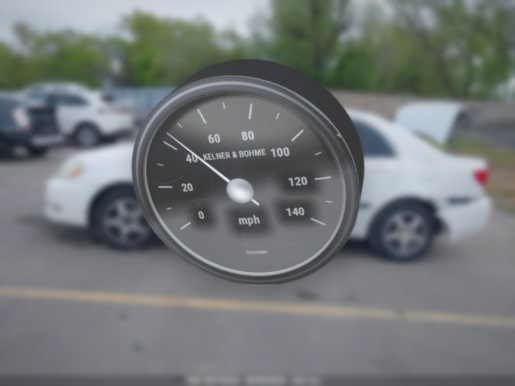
45 (mph)
